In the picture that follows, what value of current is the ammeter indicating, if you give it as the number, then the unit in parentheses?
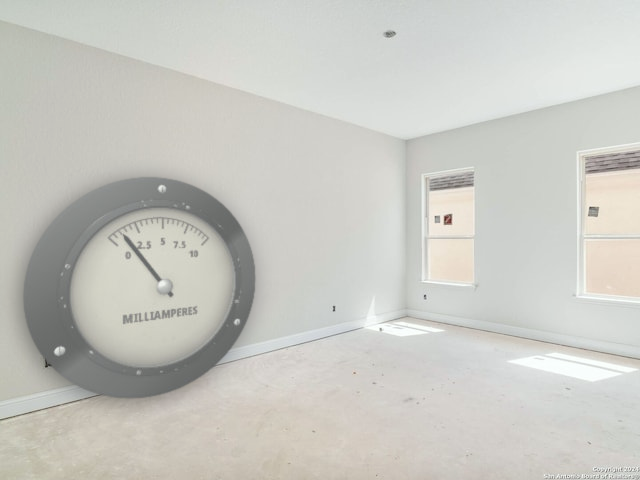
1 (mA)
